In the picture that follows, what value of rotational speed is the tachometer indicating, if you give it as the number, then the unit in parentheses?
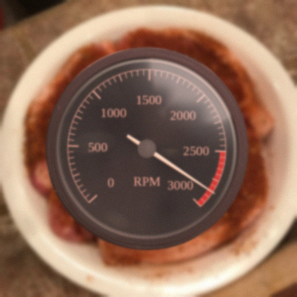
2850 (rpm)
